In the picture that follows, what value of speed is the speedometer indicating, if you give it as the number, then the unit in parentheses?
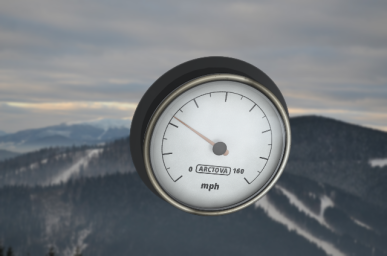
45 (mph)
